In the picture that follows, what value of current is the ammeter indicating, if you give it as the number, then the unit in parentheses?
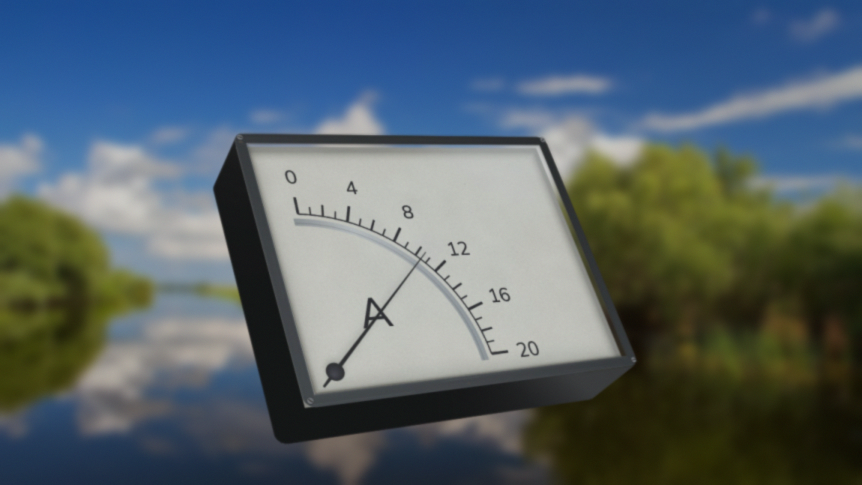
10.5 (A)
